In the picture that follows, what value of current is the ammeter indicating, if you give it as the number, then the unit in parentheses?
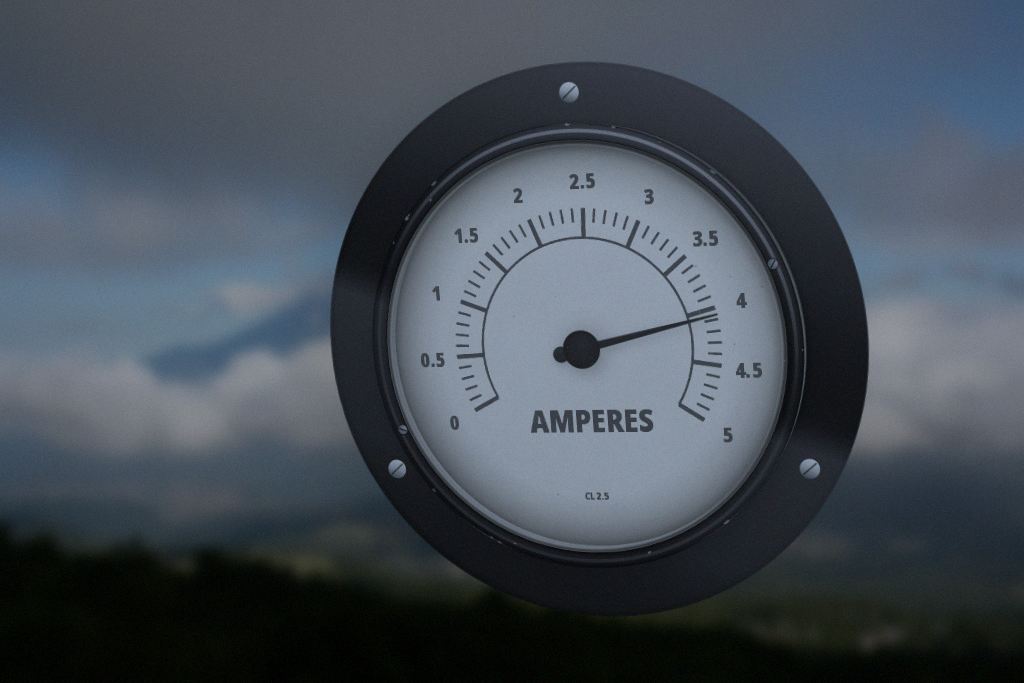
4.05 (A)
